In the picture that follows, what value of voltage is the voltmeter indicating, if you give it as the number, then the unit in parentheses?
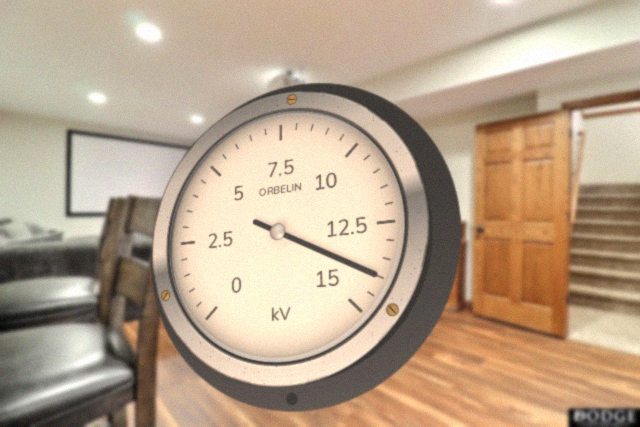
14 (kV)
